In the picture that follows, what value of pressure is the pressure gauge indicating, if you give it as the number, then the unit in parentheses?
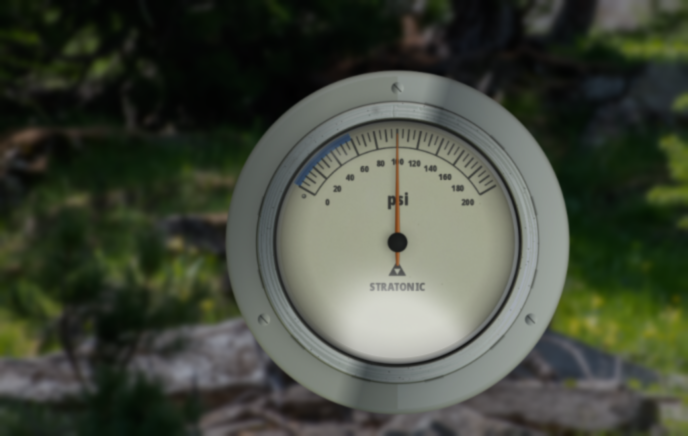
100 (psi)
